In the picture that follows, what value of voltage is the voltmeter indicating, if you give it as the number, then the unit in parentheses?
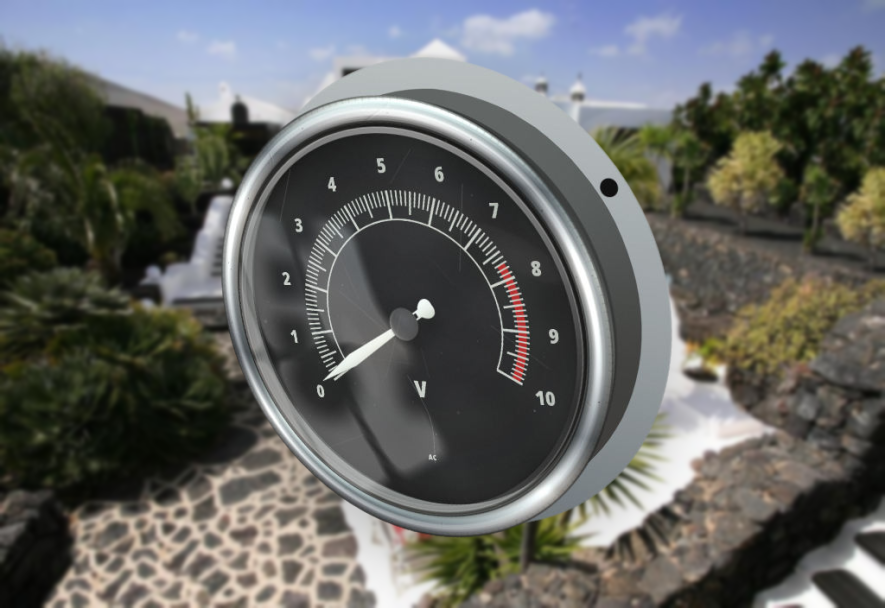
0.1 (V)
